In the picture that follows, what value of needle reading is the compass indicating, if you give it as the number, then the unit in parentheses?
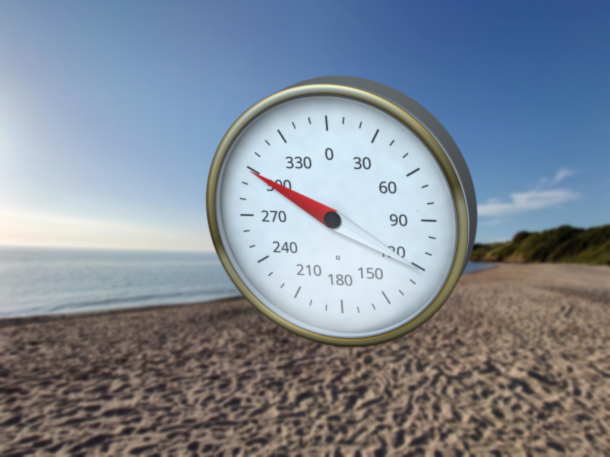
300 (°)
